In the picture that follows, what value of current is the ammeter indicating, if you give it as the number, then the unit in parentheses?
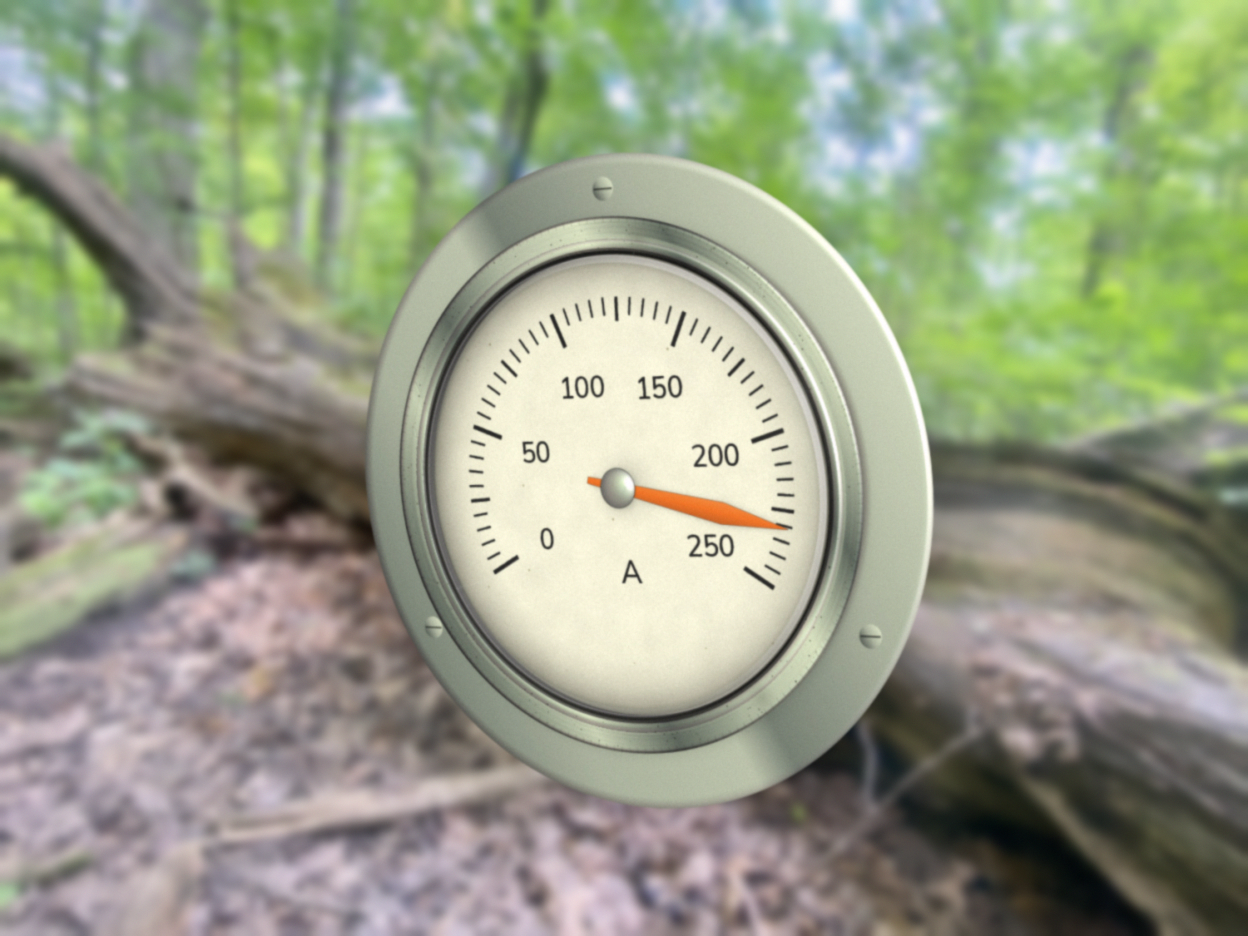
230 (A)
